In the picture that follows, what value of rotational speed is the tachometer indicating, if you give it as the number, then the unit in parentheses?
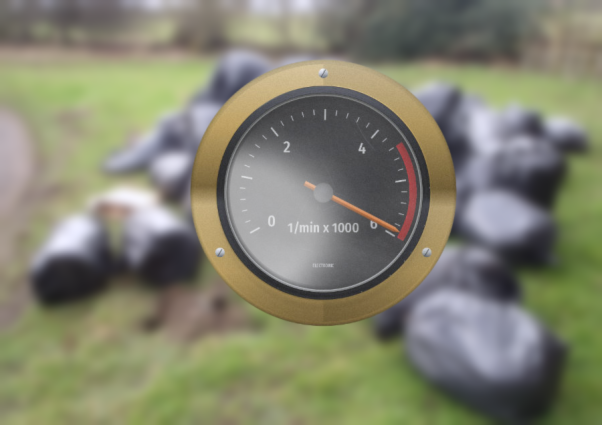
5900 (rpm)
